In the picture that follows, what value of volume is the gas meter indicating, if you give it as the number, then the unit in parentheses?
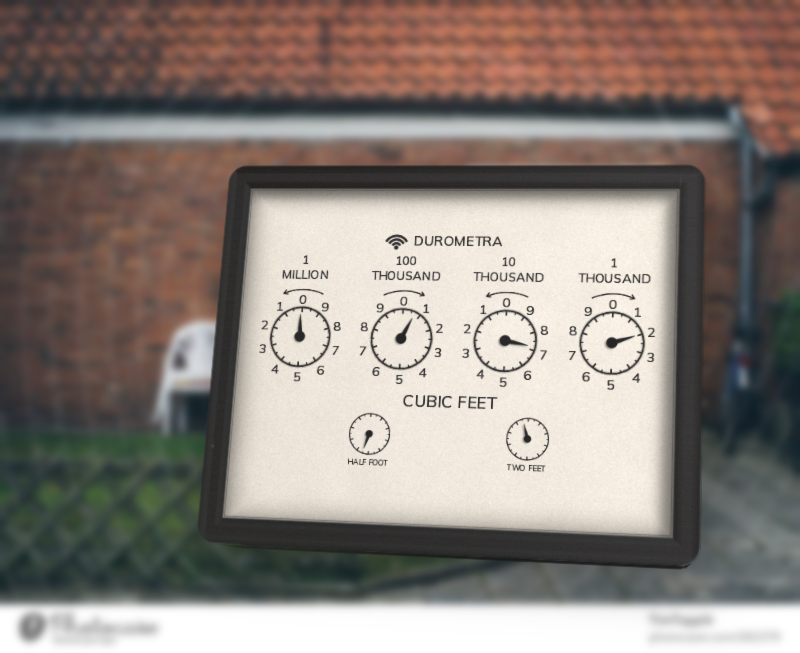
7200 (ft³)
